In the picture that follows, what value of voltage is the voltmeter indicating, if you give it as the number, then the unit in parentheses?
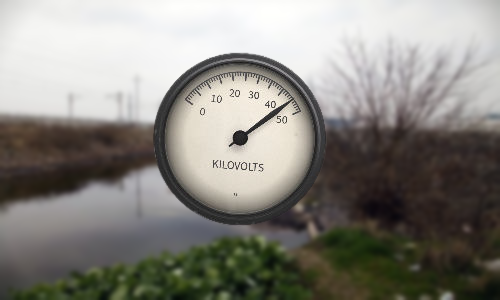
45 (kV)
